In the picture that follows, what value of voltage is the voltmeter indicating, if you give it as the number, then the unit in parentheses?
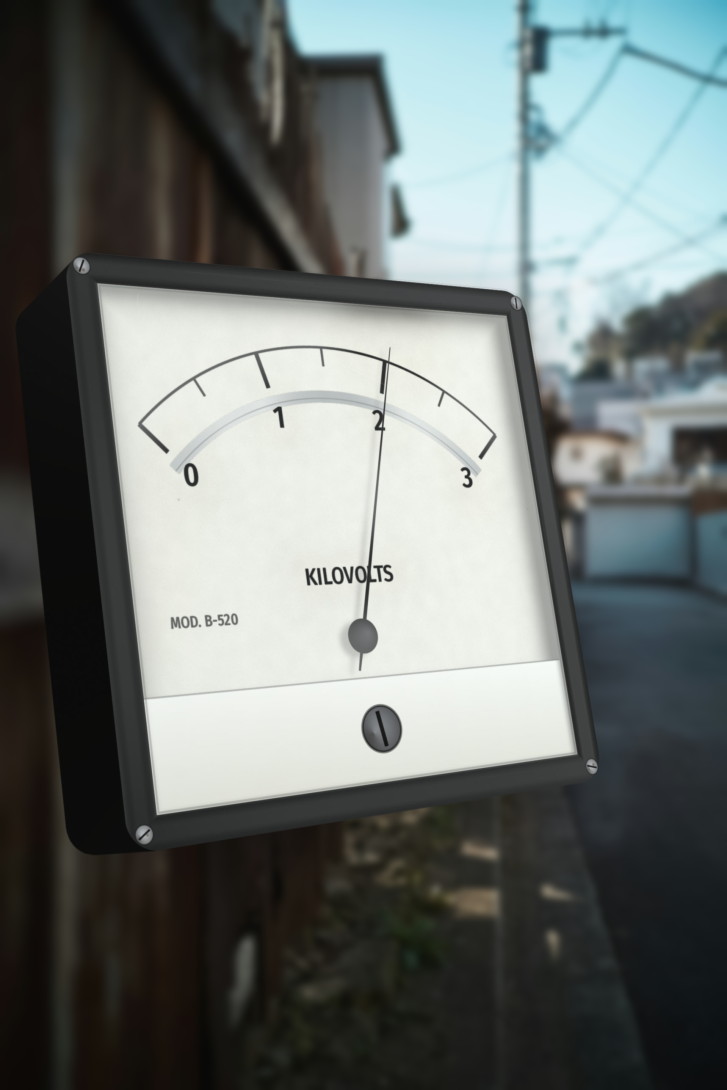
2 (kV)
